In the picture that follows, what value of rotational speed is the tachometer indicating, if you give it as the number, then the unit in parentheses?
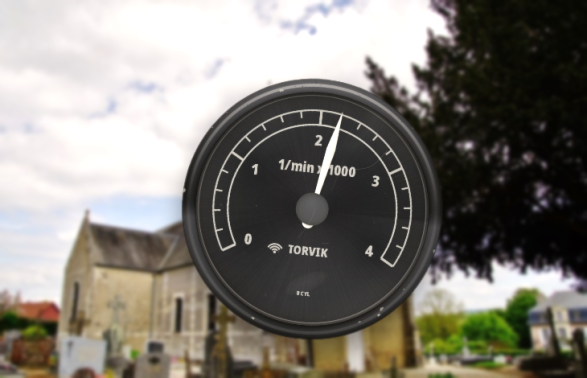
2200 (rpm)
